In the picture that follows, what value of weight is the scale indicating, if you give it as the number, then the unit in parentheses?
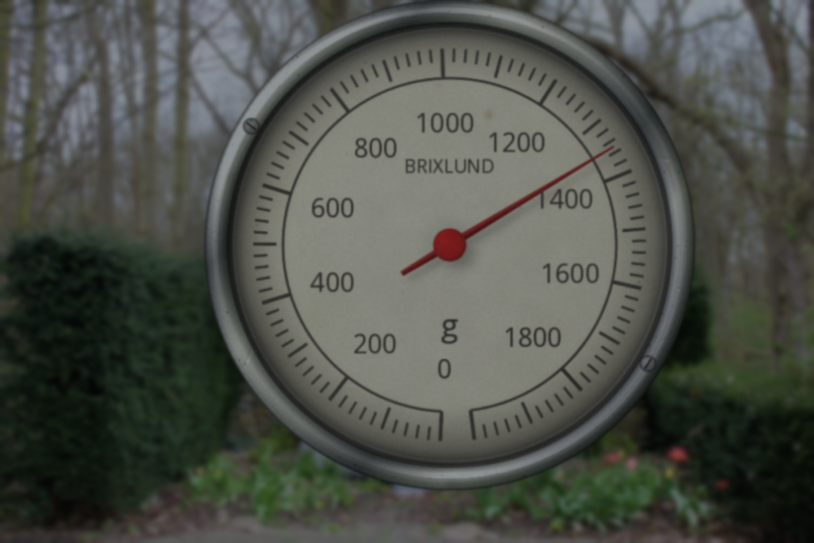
1350 (g)
